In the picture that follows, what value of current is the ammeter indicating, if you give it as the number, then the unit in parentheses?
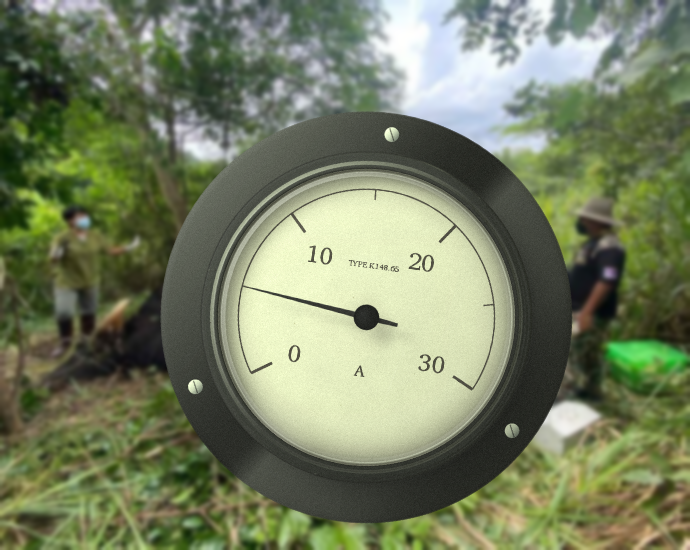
5 (A)
